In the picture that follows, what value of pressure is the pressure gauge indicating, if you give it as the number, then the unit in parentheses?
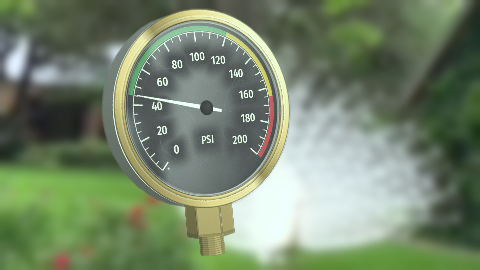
45 (psi)
